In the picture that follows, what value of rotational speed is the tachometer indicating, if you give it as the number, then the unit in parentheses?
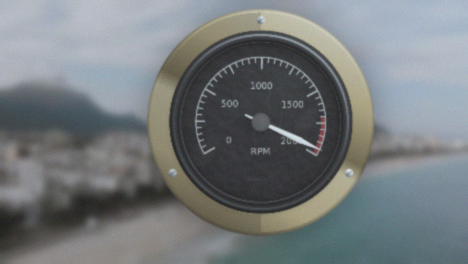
1950 (rpm)
